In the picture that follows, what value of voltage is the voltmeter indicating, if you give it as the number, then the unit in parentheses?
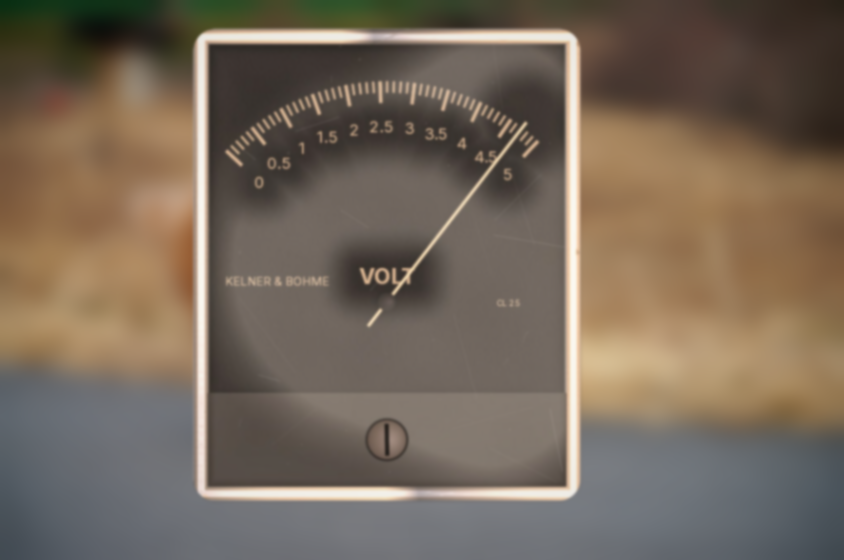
4.7 (V)
